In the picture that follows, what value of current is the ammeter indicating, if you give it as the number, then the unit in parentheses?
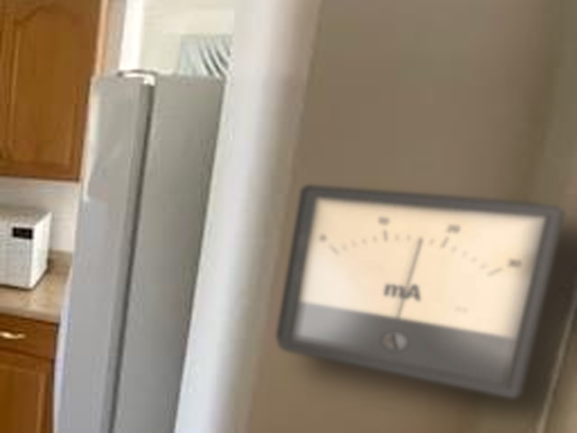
16 (mA)
